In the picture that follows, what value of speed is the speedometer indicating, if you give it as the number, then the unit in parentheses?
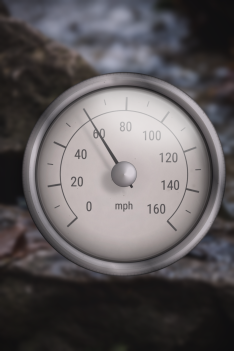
60 (mph)
